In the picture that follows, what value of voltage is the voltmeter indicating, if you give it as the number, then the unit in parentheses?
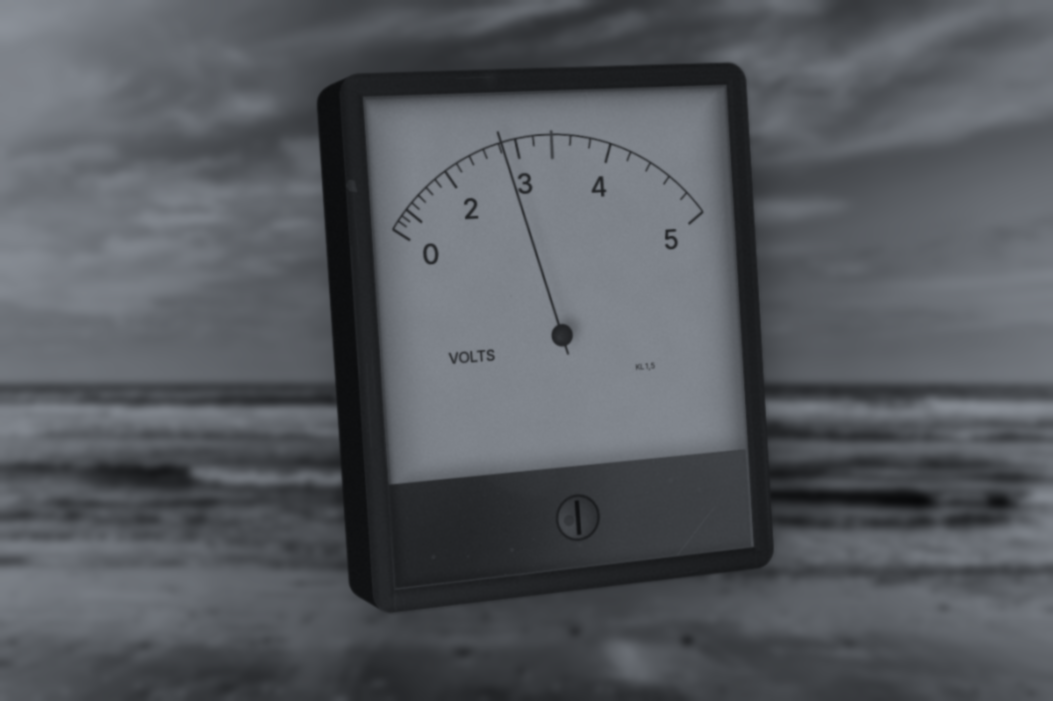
2.8 (V)
